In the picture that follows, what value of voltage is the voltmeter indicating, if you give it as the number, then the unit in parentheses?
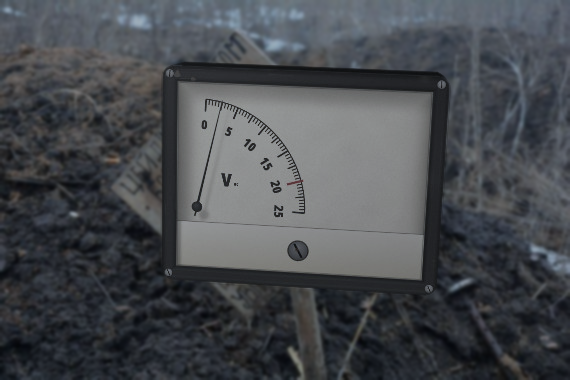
2.5 (V)
